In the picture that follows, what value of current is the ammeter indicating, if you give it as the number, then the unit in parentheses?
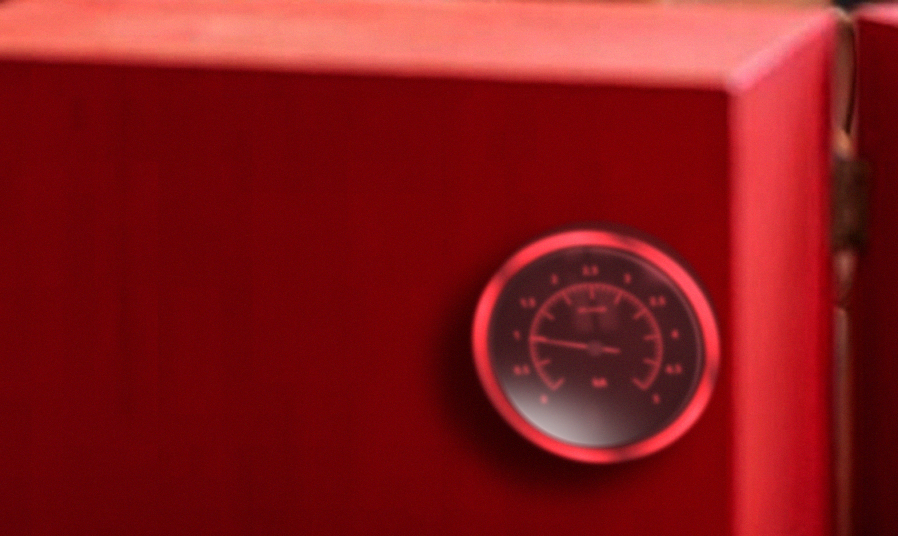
1 (kA)
